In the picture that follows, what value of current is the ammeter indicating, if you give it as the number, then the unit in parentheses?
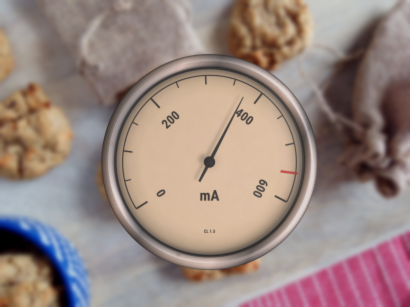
375 (mA)
